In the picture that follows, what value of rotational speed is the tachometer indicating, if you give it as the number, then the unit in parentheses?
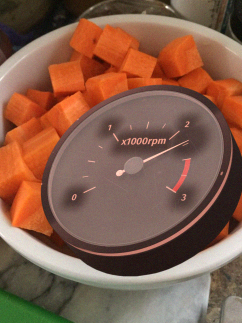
2250 (rpm)
